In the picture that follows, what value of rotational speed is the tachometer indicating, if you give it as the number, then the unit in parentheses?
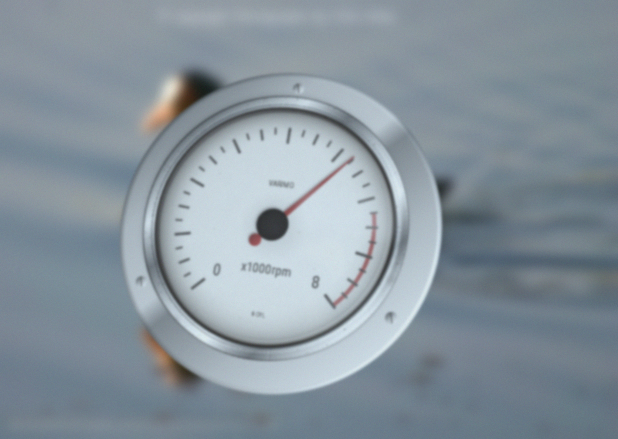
5250 (rpm)
